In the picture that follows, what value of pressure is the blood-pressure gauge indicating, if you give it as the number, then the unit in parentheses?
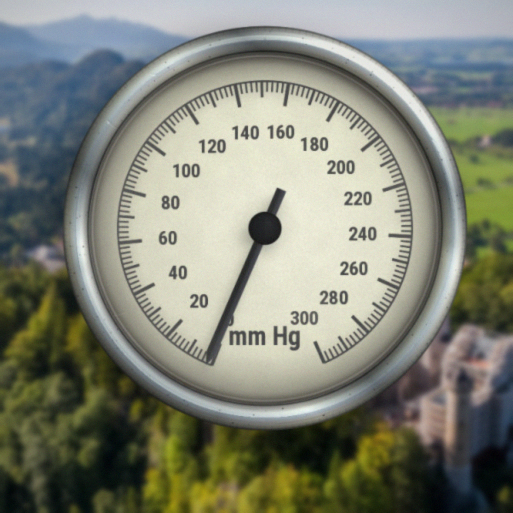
2 (mmHg)
